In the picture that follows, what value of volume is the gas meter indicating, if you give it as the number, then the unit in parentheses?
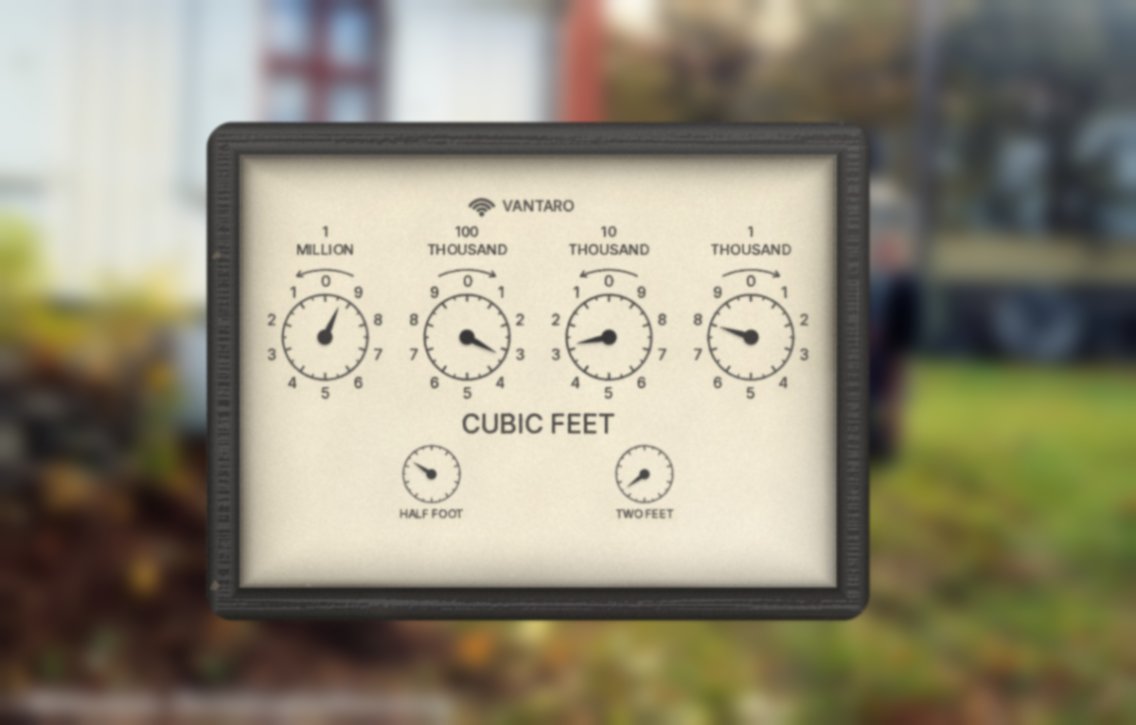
932800 (ft³)
